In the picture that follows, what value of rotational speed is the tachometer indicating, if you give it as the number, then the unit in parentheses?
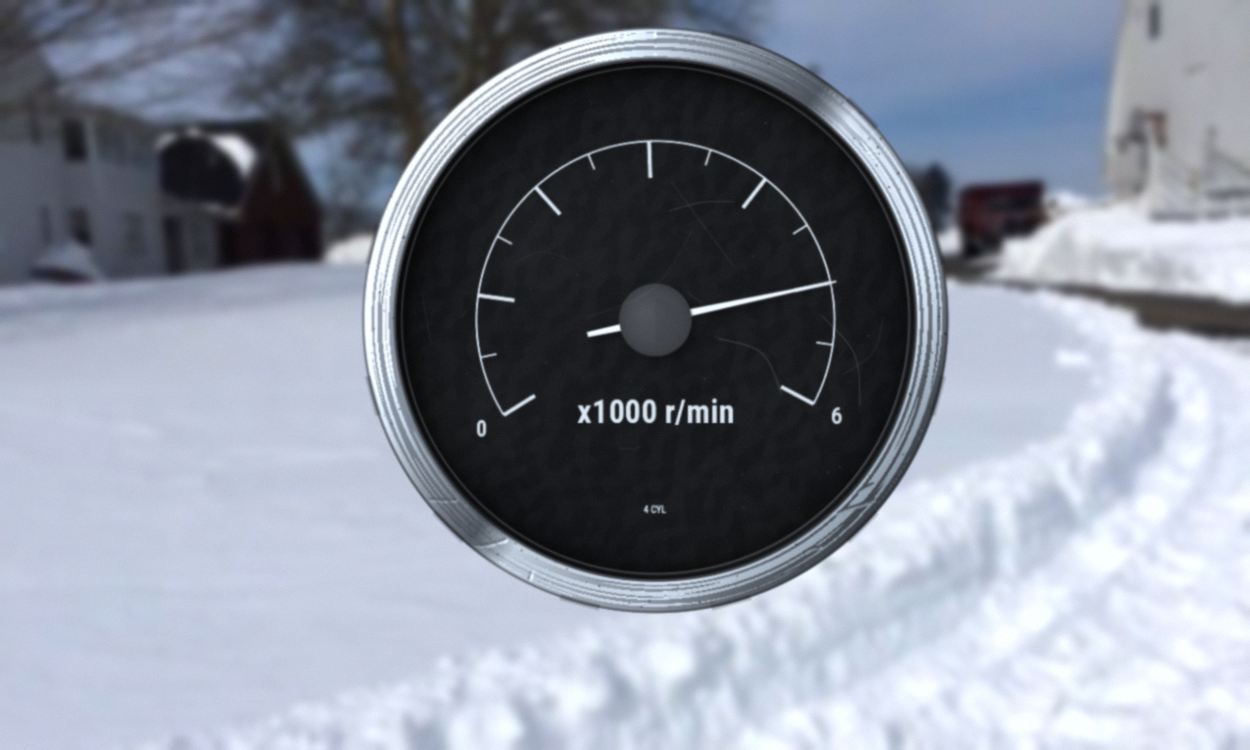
5000 (rpm)
